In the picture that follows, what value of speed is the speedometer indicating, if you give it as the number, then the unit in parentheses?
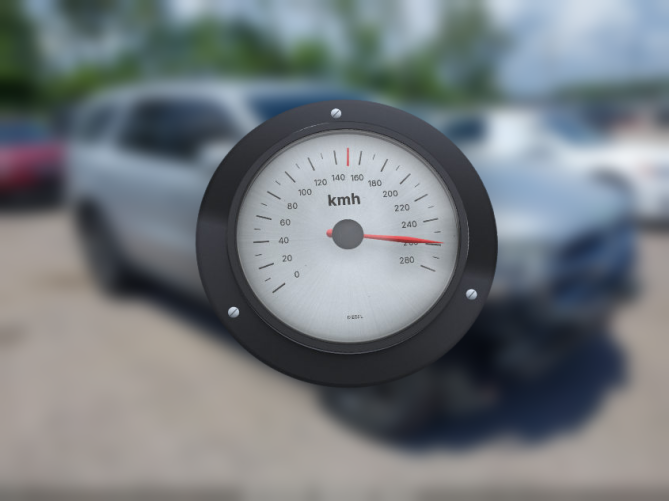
260 (km/h)
